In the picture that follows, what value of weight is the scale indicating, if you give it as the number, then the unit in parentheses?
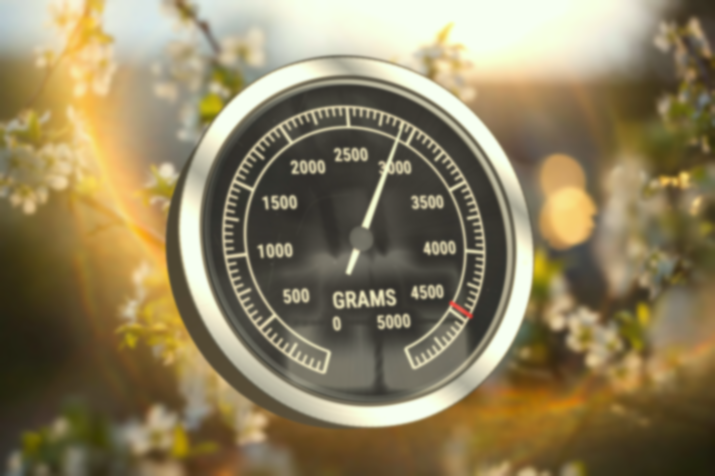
2900 (g)
